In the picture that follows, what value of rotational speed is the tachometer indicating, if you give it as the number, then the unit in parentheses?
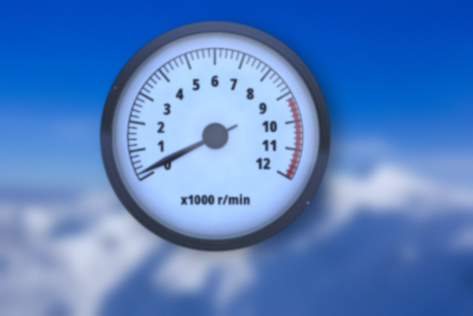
200 (rpm)
